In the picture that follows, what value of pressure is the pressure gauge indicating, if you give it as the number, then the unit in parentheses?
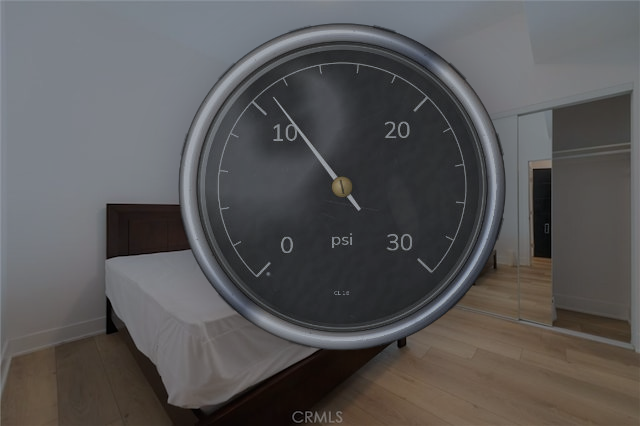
11 (psi)
